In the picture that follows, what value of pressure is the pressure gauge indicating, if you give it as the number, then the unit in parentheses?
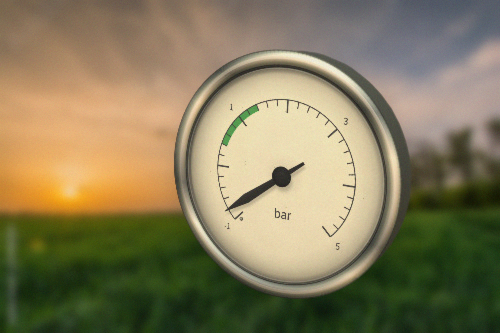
-0.8 (bar)
